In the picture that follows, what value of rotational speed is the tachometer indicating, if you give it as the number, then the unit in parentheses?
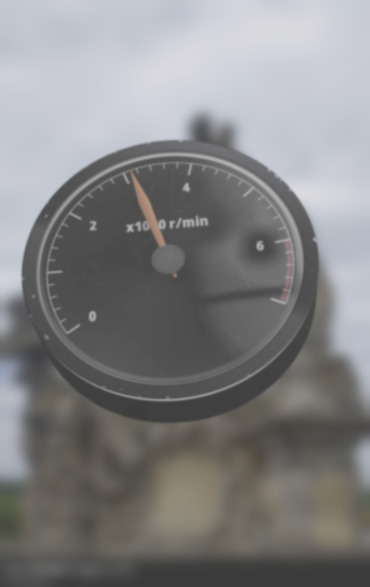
3100 (rpm)
